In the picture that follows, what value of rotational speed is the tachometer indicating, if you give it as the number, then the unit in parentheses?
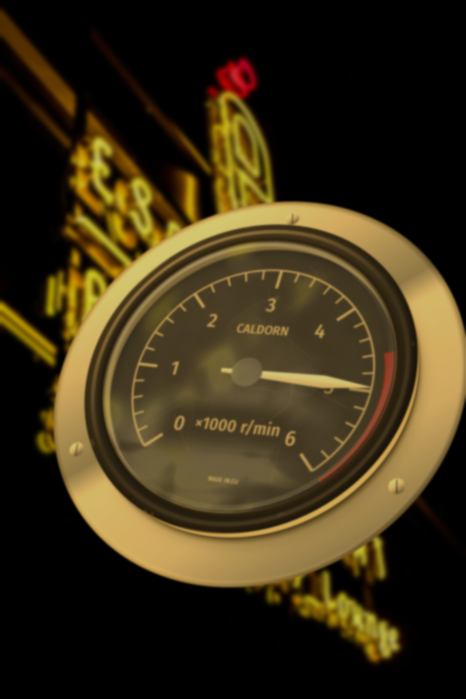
5000 (rpm)
